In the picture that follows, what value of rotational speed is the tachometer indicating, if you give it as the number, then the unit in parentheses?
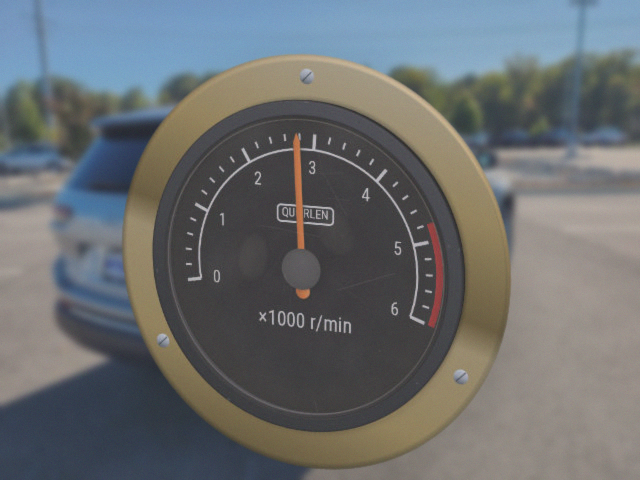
2800 (rpm)
